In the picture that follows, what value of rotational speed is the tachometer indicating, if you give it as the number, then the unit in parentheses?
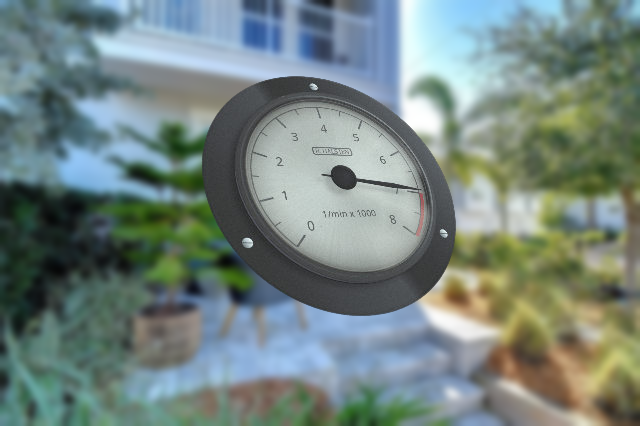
7000 (rpm)
